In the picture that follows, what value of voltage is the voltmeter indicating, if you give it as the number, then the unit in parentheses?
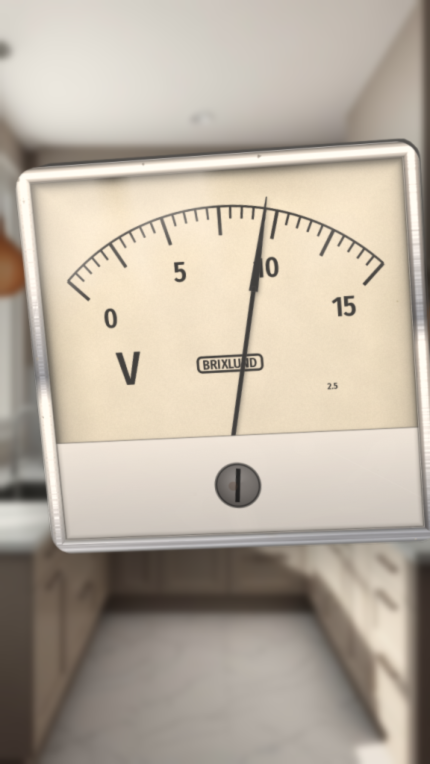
9.5 (V)
